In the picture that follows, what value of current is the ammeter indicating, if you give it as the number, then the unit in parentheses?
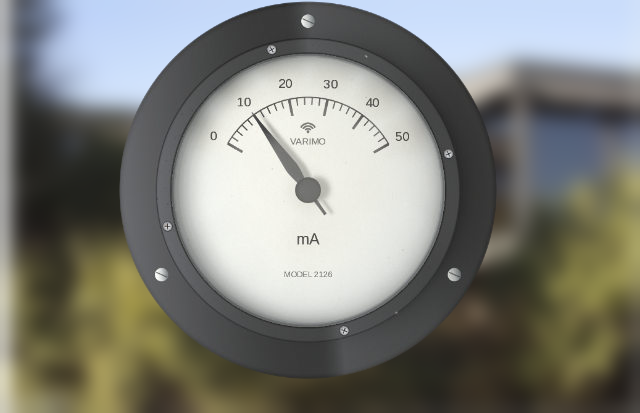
10 (mA)
